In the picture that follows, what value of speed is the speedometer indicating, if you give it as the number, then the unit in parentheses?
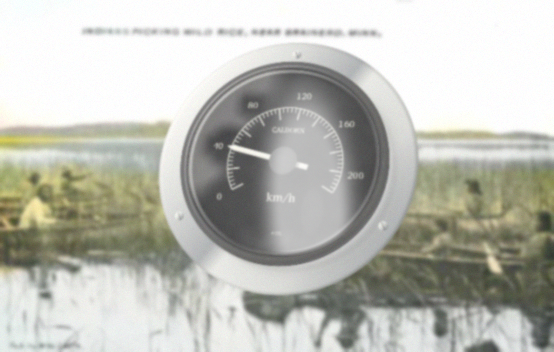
40 (km/h)
